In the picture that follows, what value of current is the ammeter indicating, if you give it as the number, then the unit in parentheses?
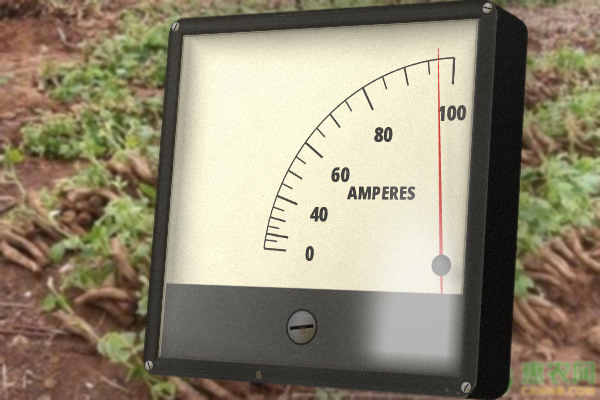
97.5 (A)
